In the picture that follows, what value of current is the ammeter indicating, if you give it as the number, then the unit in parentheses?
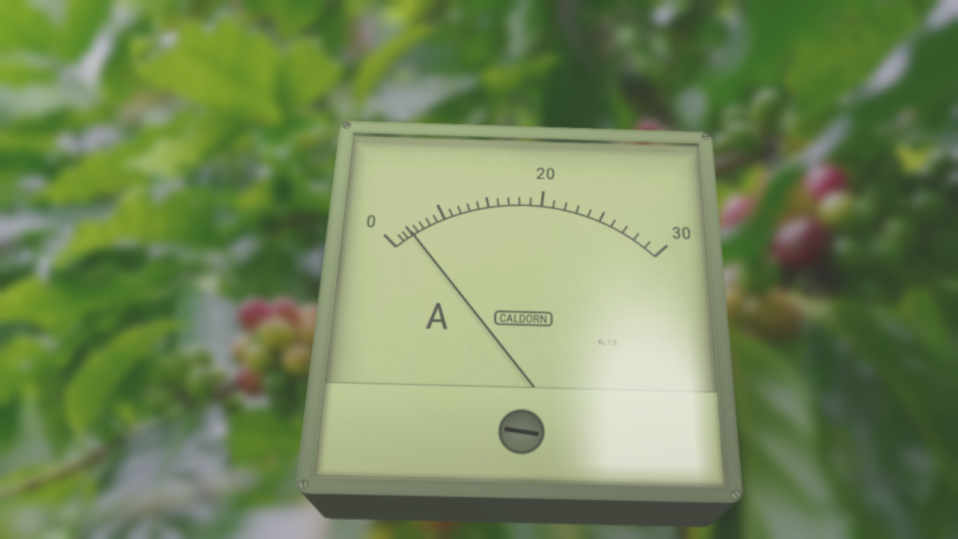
5 (A)
